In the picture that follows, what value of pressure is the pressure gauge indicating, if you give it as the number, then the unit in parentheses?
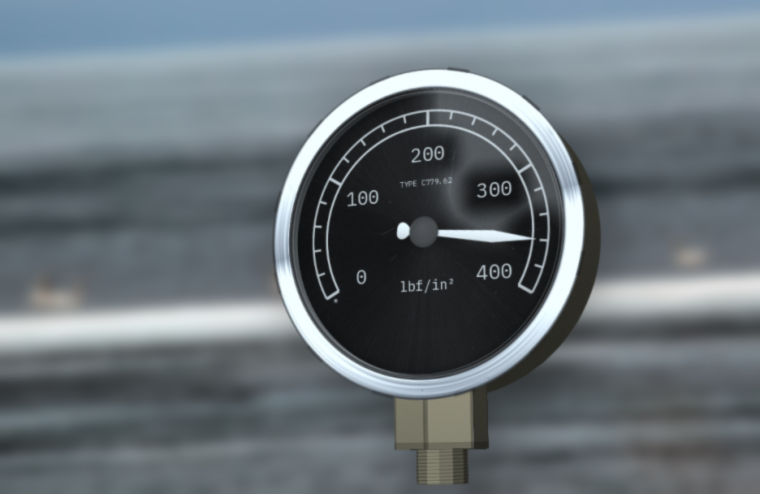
360 (psi)
